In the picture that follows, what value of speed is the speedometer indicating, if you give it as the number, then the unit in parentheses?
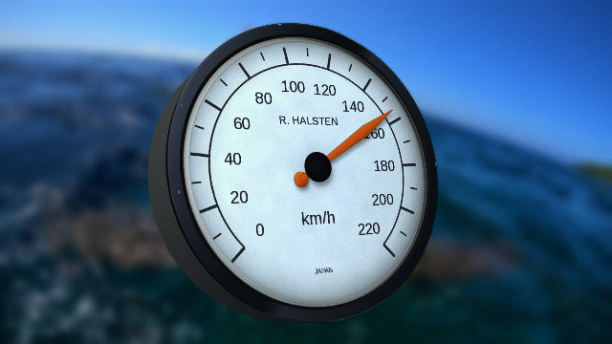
155 (km/h)
